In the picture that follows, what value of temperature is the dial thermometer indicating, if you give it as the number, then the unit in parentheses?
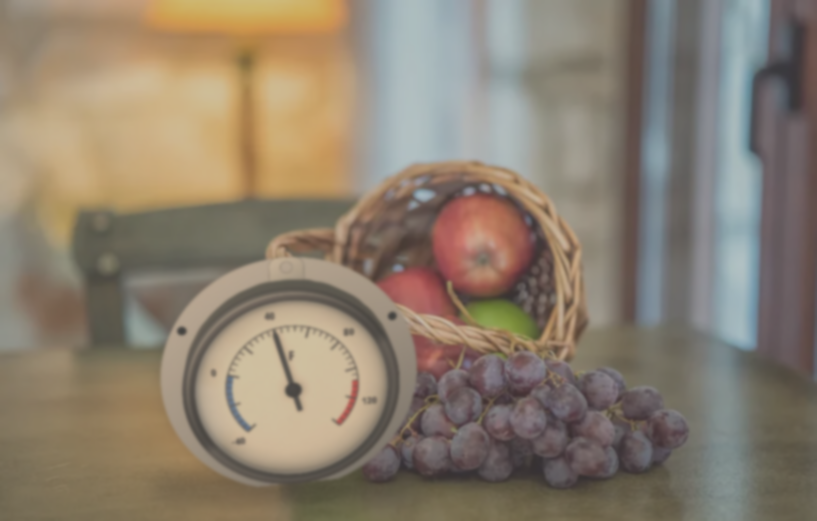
40 (°F)
